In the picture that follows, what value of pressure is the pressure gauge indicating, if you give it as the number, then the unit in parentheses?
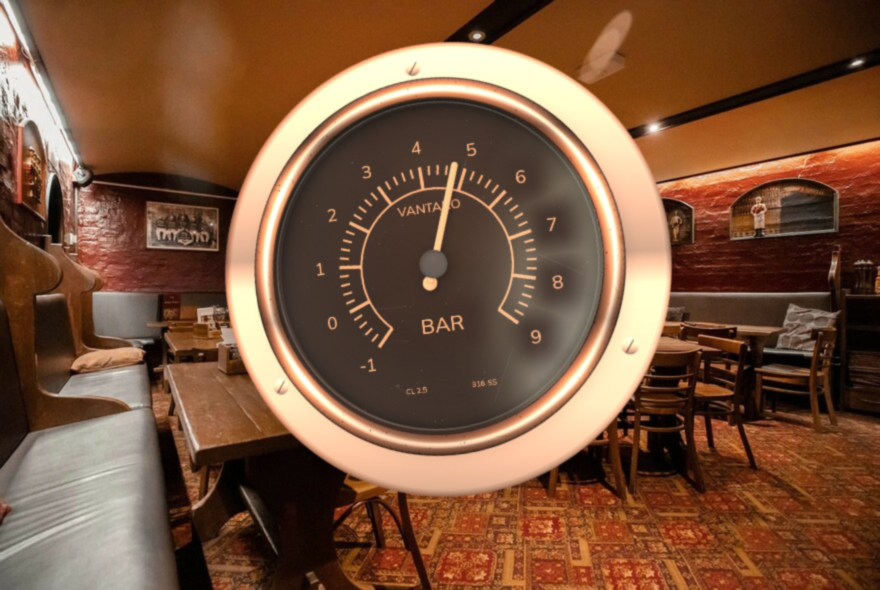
4.8 (bar)
